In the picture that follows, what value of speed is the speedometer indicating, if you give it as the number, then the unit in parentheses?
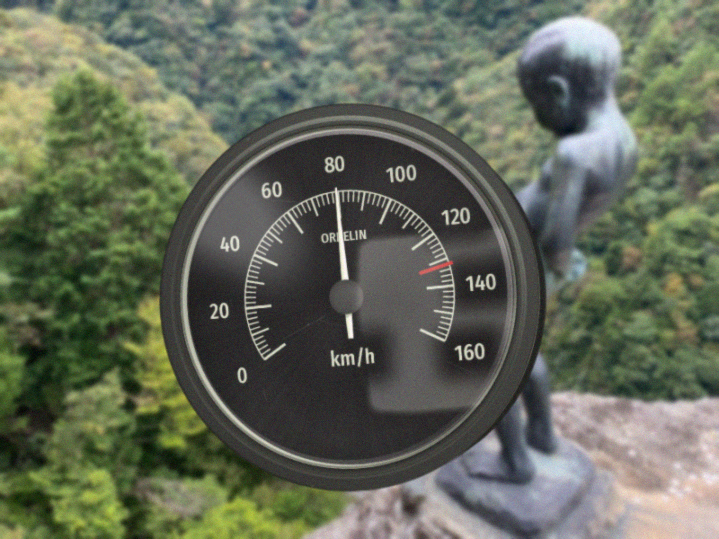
80 (km/h)
